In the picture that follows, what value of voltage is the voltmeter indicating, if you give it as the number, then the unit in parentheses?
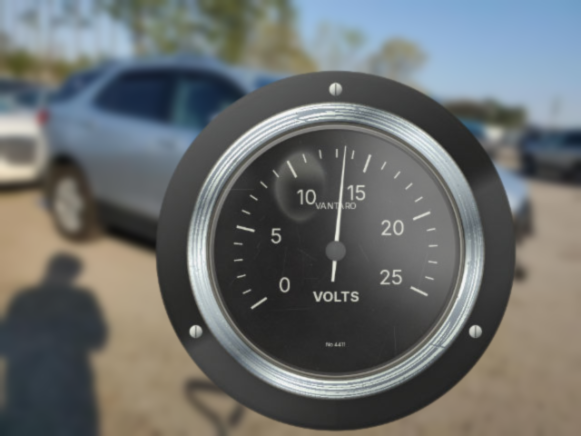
13.5 (V)
